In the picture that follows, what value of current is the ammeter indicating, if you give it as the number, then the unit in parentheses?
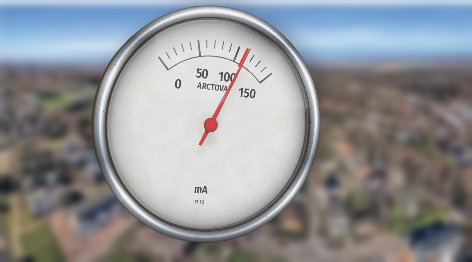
110 (mA)
